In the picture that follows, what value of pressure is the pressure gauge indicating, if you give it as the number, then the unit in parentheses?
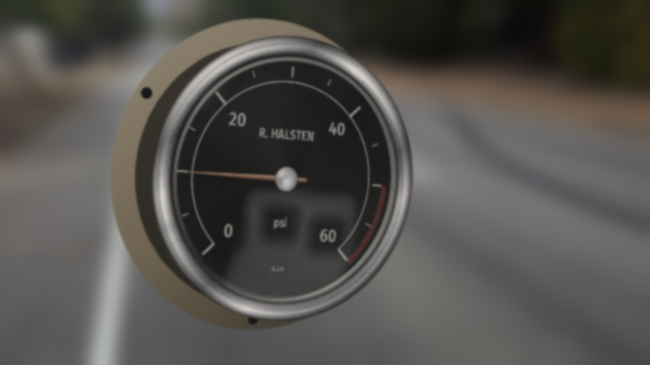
10 (psi)
